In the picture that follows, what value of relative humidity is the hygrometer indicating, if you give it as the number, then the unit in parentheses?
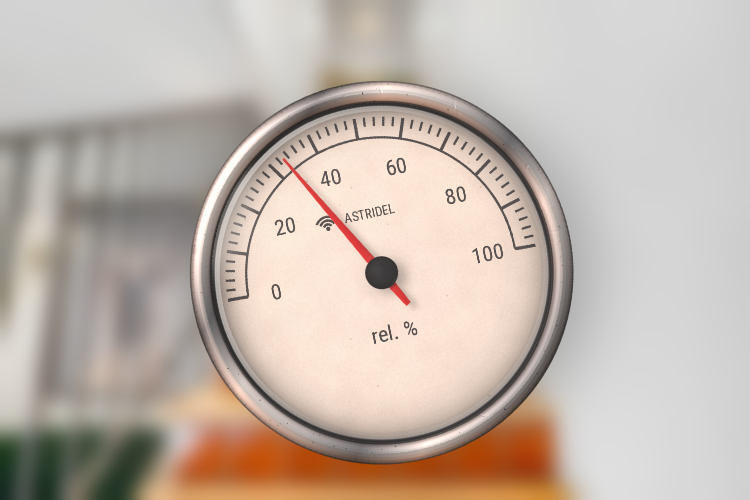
33 (%)
